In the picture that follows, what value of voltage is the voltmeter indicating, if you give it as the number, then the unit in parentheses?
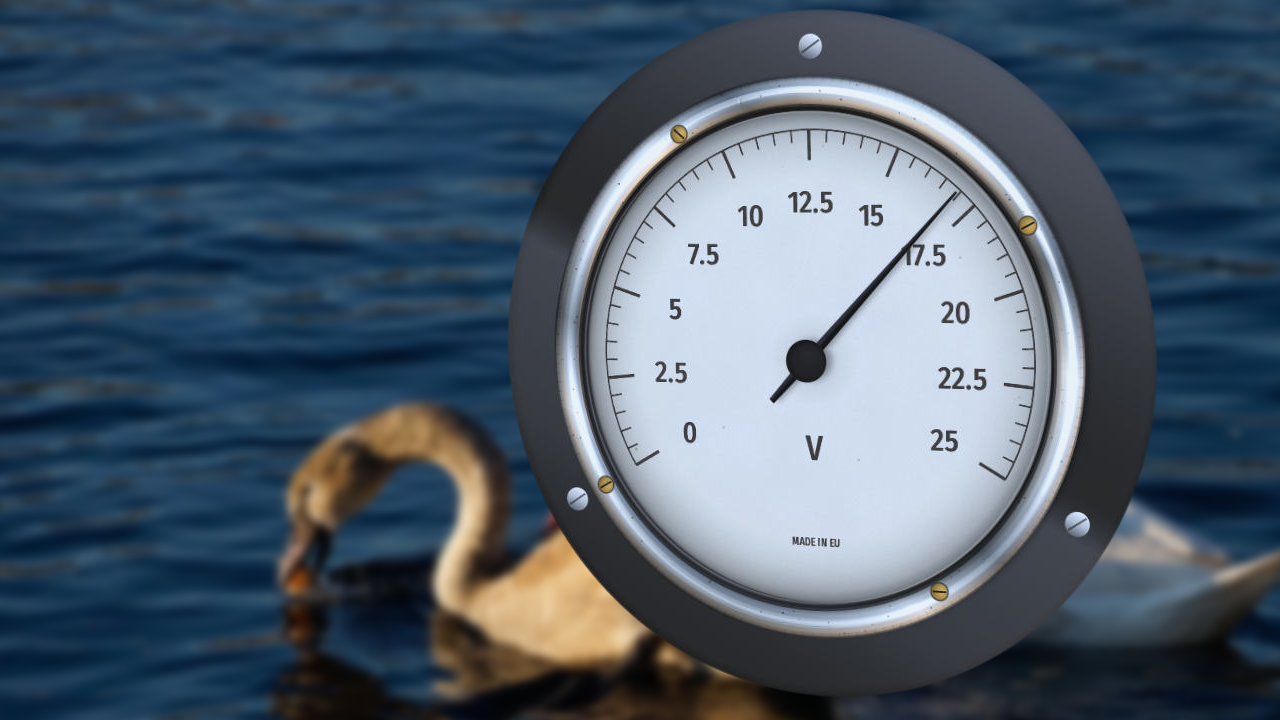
17 (V)
